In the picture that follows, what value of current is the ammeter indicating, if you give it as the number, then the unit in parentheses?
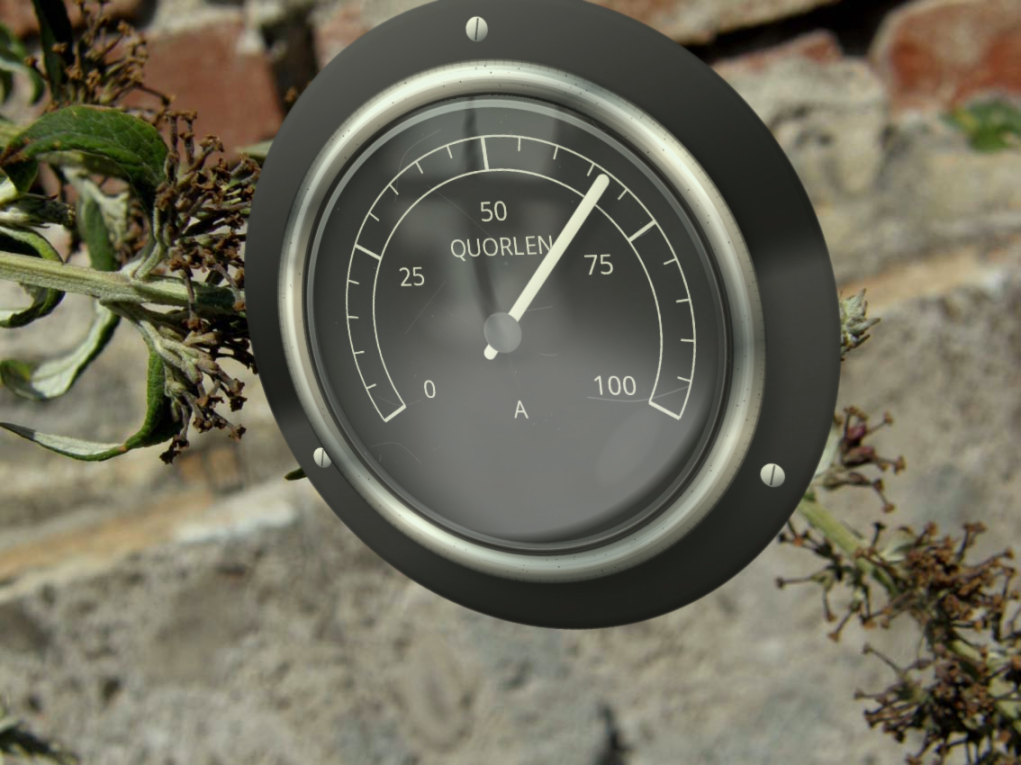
67.5 (A)
